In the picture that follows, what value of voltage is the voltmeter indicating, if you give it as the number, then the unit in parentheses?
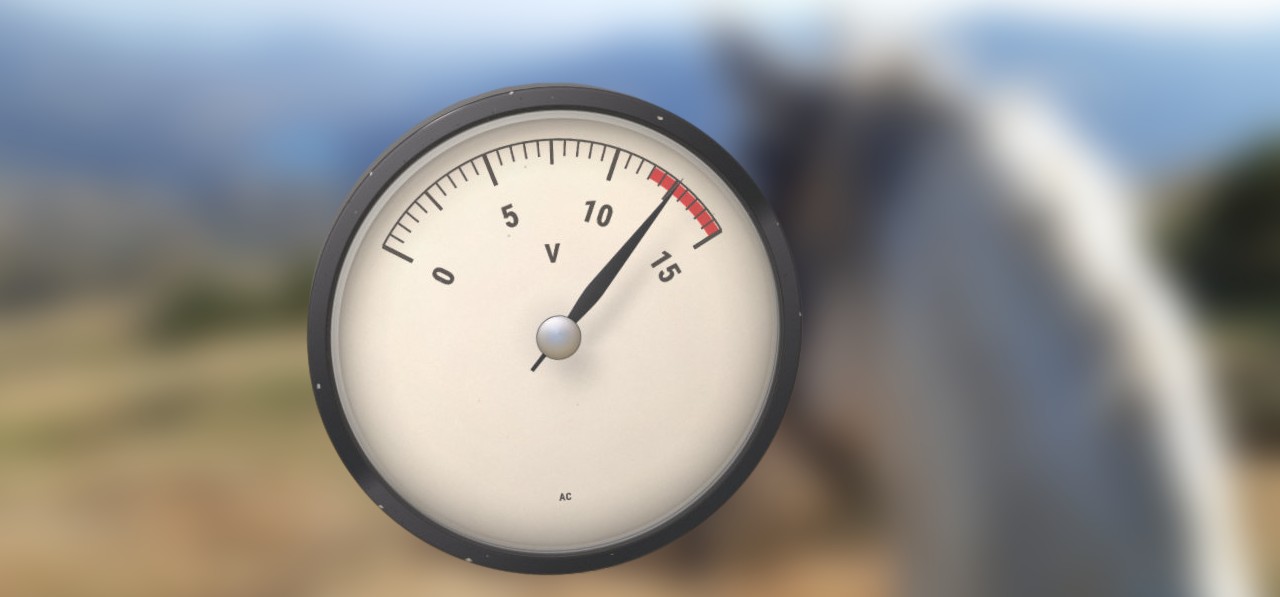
12.5 (V)
